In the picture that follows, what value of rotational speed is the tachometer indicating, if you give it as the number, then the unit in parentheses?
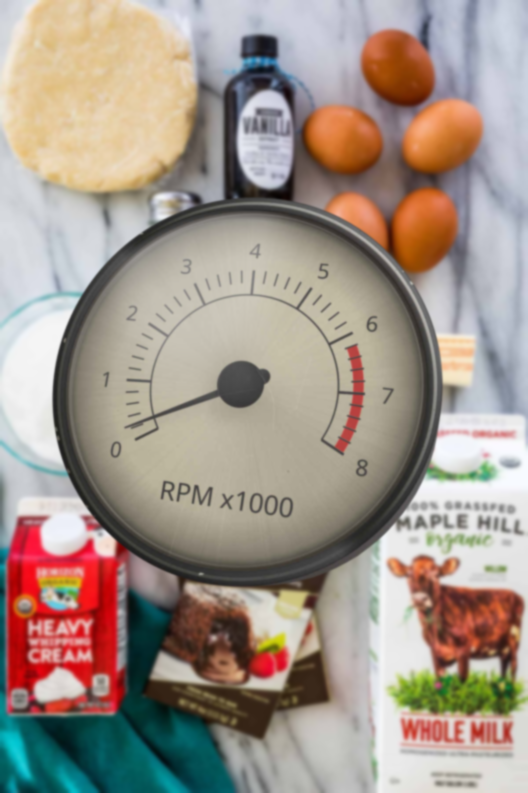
200 (rpm)
